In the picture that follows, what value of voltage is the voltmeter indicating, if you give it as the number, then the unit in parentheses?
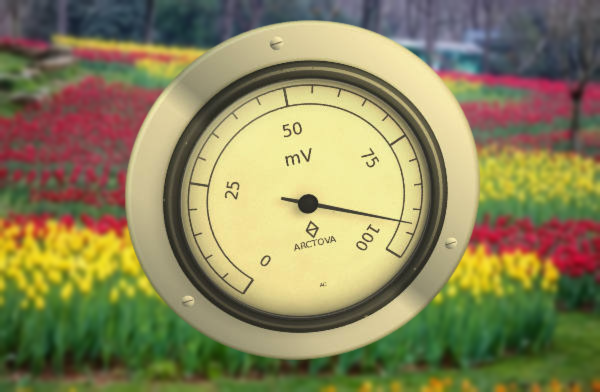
92.5 (mV)
